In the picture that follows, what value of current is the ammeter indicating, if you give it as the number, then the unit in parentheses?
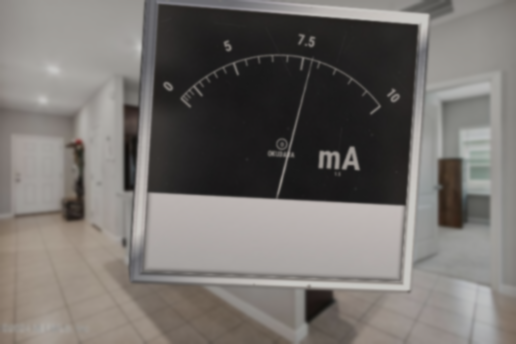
7.75 (mA)
